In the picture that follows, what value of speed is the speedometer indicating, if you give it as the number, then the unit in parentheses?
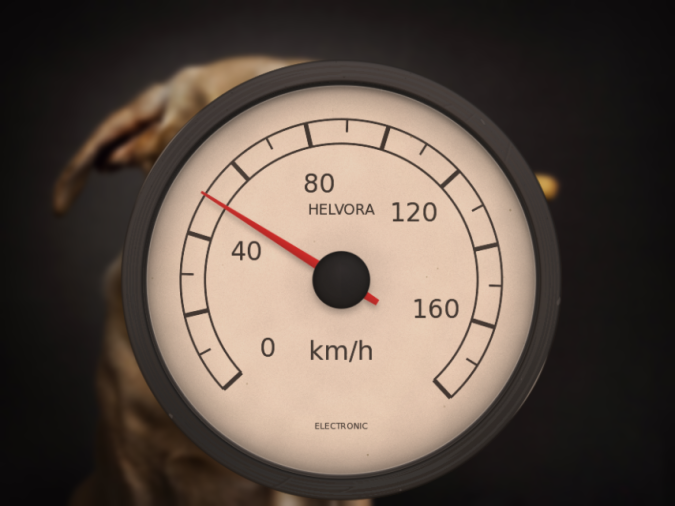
50 (km/h)
